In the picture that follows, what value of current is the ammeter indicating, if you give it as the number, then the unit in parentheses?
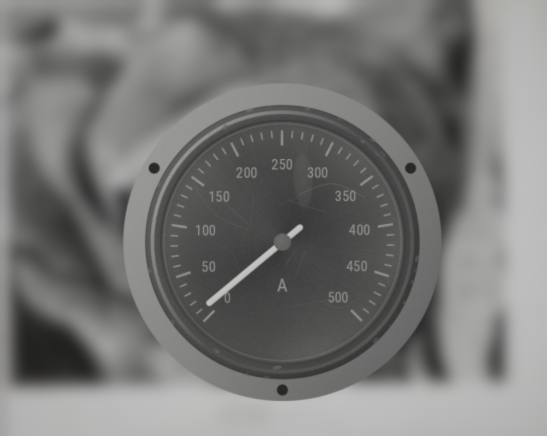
10 (A)
